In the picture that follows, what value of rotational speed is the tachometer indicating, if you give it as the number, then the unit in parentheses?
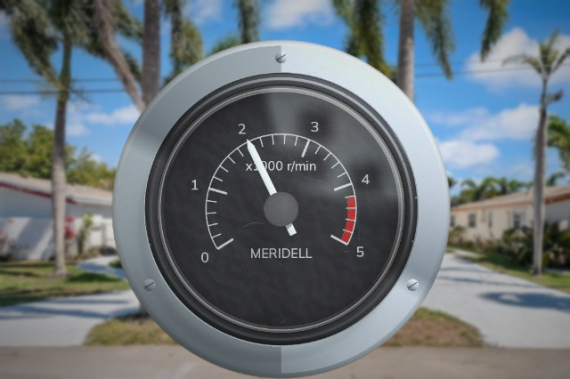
2000 (rpm)
